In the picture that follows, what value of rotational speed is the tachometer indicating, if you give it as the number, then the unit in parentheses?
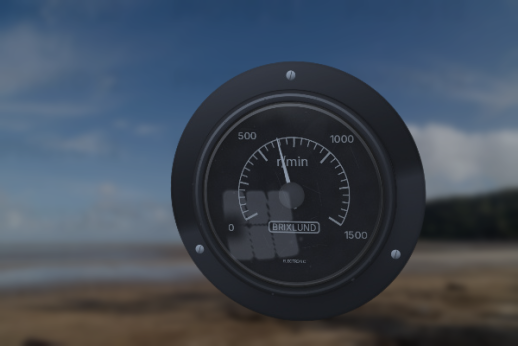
650 (rpm)
